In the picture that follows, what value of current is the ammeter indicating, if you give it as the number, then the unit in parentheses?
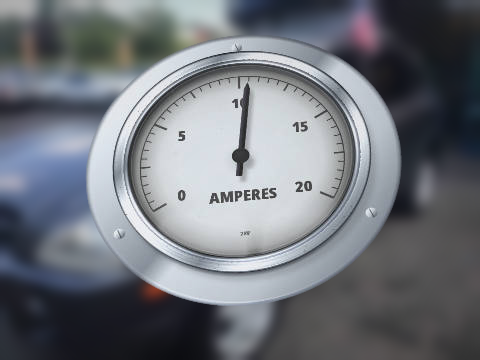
10.5 (A)
